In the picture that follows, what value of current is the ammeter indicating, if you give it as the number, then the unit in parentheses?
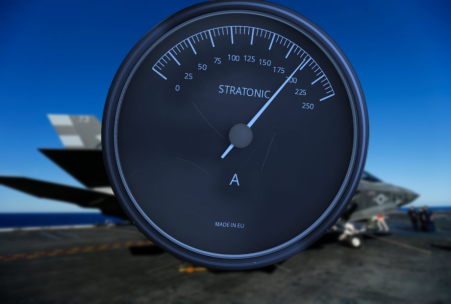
195 (A)
